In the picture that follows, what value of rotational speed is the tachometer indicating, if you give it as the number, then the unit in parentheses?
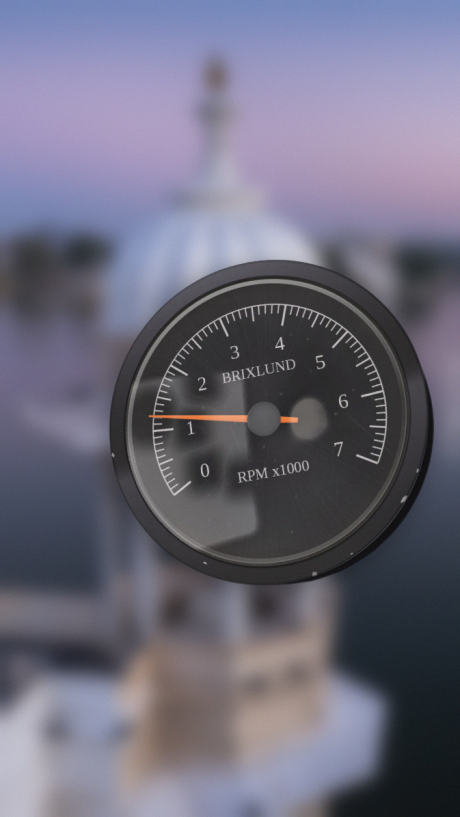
1200 (rpm)
